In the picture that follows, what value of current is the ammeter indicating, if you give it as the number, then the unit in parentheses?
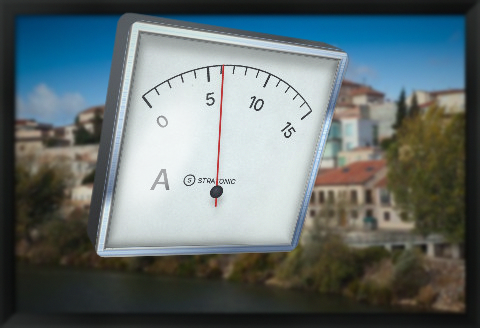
6 (A)
